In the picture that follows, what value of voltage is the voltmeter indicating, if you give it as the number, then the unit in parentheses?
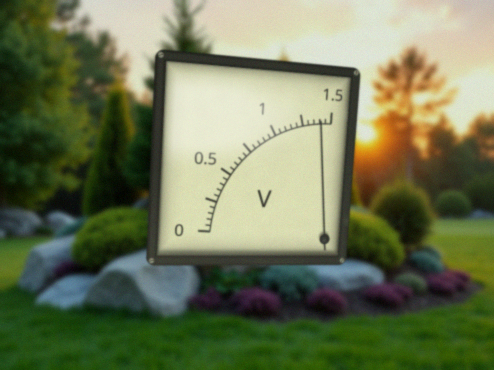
1.4 (V)
